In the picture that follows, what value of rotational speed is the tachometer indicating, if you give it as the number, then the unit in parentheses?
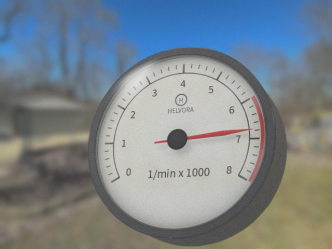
6800 (rpm)
